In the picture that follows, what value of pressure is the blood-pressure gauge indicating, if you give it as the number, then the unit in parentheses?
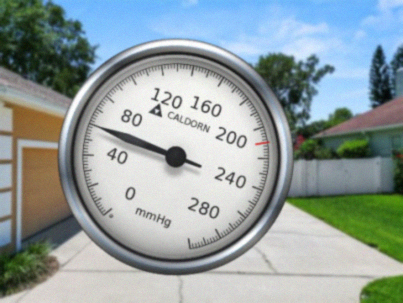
60 (mmHg)
